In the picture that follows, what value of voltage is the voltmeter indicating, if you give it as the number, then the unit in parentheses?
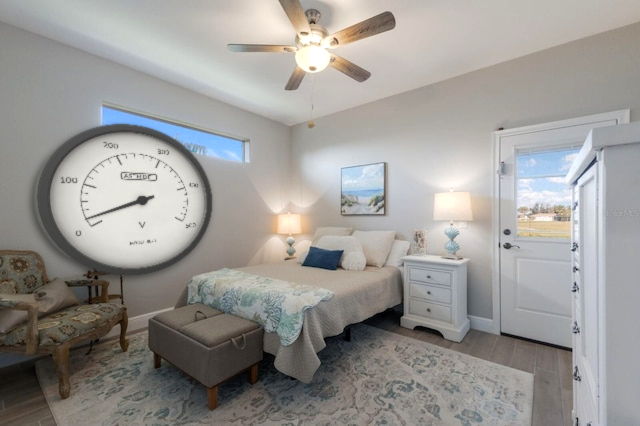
20 (V)
